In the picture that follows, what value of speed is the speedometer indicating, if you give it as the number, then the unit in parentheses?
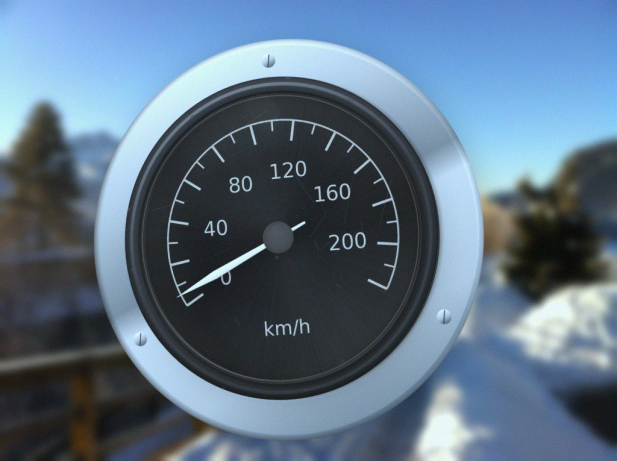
5 (km/h)
